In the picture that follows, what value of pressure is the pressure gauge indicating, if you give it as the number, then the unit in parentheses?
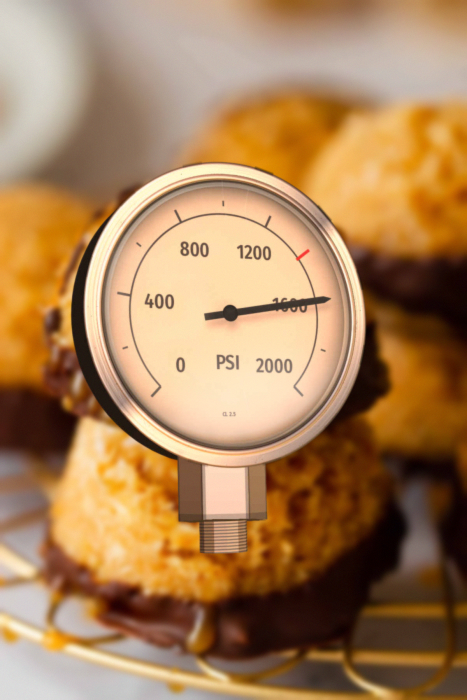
1600 (psi)
